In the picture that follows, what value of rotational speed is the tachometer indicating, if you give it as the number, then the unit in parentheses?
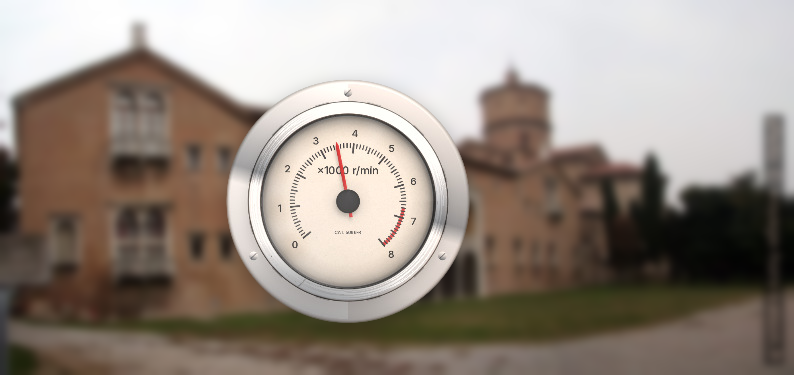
3500 (rpm)
